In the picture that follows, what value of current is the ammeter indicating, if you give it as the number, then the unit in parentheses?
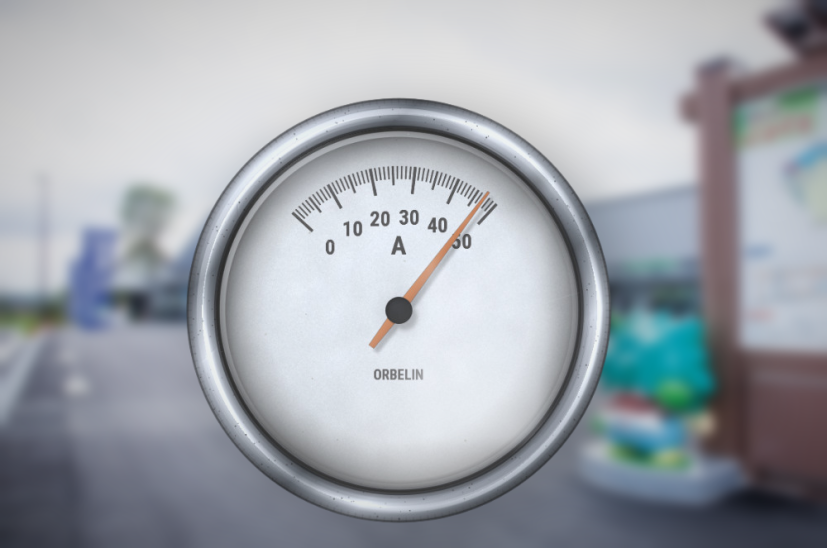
47 (A)
